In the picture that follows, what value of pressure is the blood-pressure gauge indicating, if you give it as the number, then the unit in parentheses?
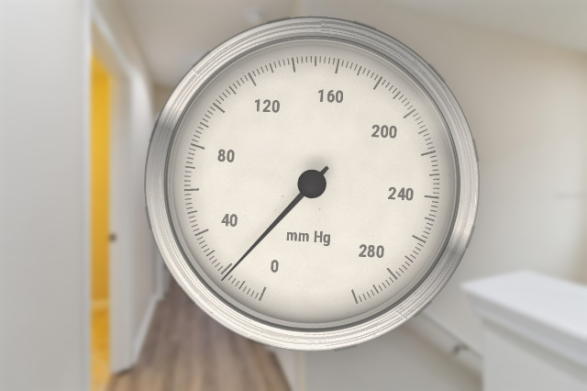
18 (mmHg)
